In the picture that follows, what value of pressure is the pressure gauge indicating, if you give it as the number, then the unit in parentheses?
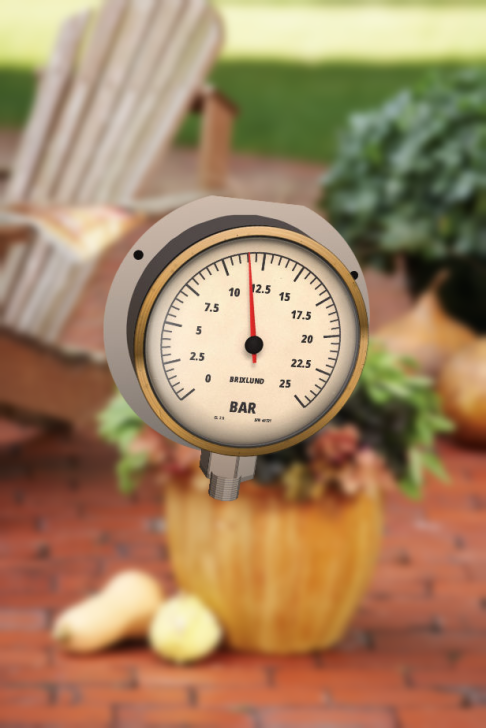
11.5 (bar)
